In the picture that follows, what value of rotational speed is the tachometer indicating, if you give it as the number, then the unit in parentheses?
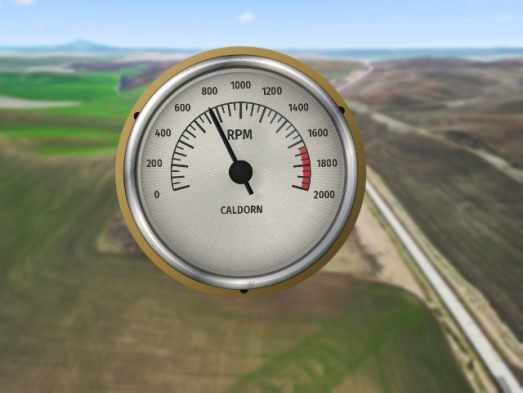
750 (rpm)
